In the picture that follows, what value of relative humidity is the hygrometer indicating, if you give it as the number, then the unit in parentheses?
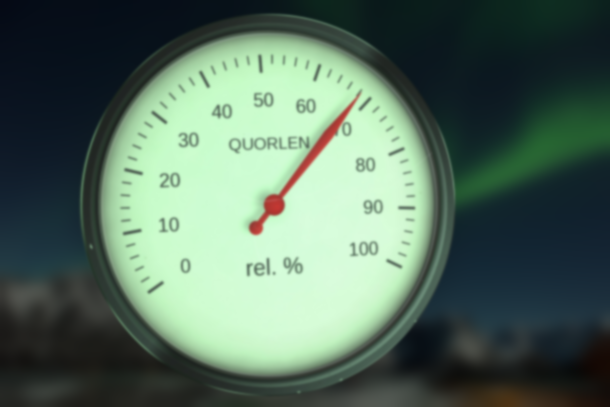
68 (%)
